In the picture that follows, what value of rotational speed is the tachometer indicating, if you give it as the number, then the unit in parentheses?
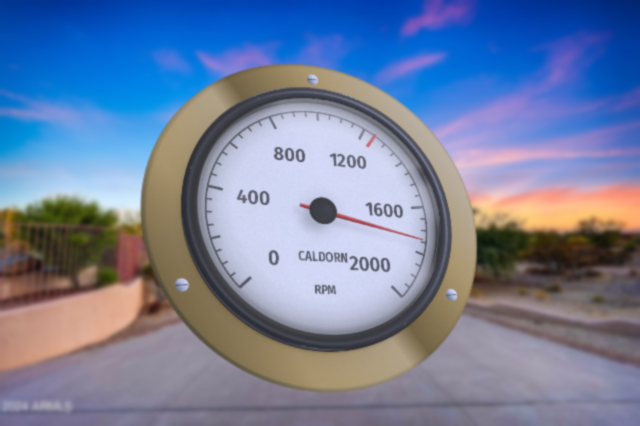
1750 (rpm)
